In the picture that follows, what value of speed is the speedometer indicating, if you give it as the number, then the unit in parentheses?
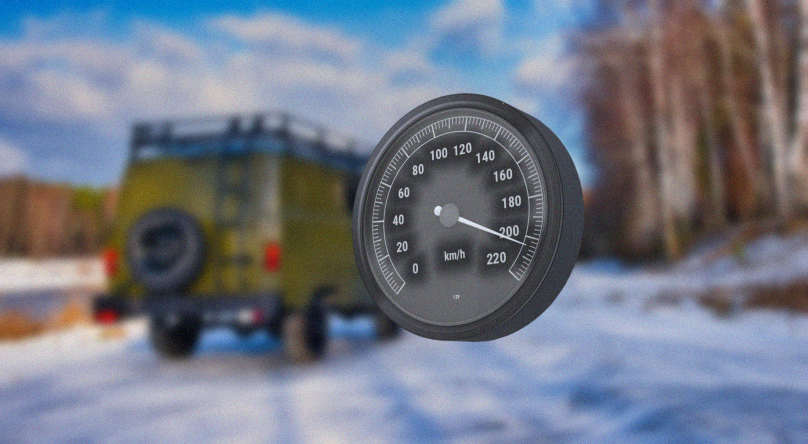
204 (km/h)
